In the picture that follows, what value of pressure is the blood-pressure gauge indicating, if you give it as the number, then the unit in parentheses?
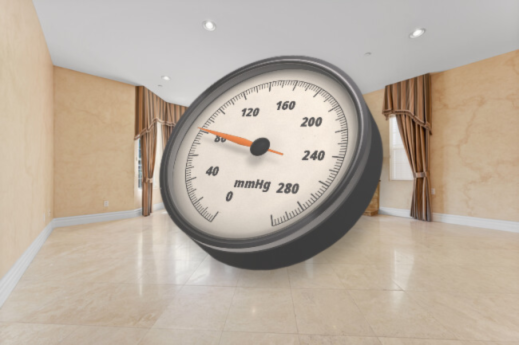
80 (mmHg)
